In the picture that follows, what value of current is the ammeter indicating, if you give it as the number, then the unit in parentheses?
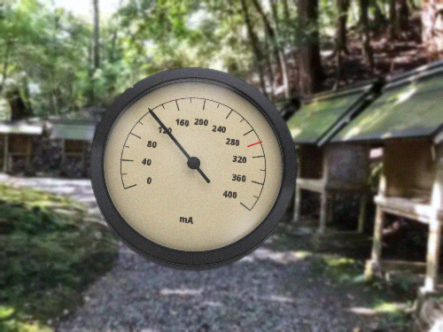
120 (mA)
